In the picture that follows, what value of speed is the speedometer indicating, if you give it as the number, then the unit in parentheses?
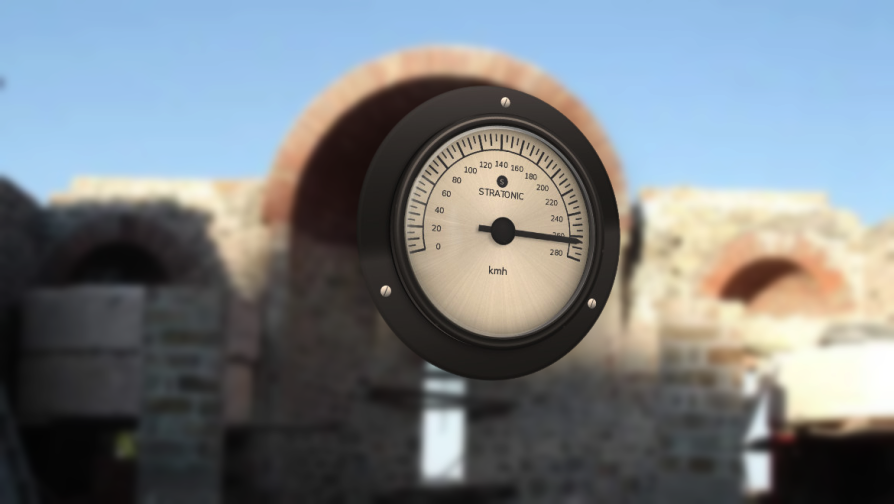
265 (km/h)
